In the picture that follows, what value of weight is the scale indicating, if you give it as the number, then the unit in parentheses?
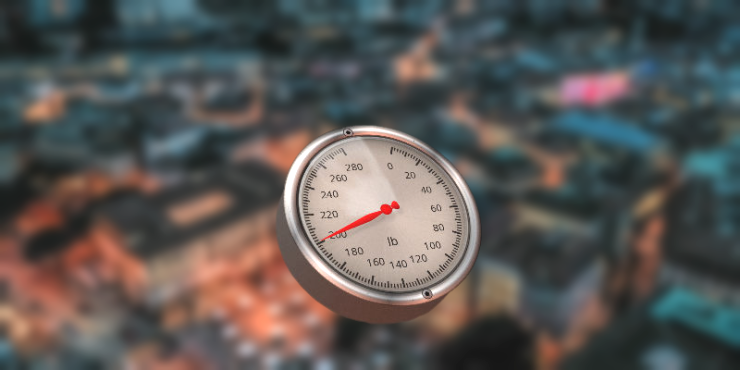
200 (lb)
